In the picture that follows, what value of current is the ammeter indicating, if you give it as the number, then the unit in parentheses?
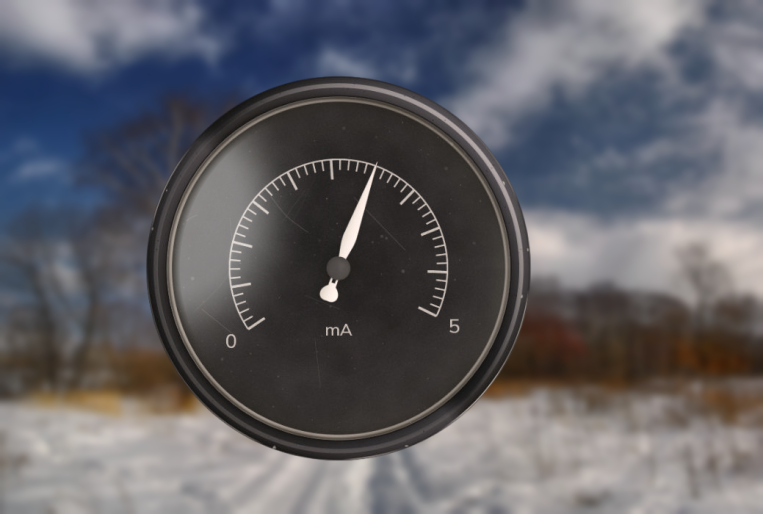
3 (mA)
